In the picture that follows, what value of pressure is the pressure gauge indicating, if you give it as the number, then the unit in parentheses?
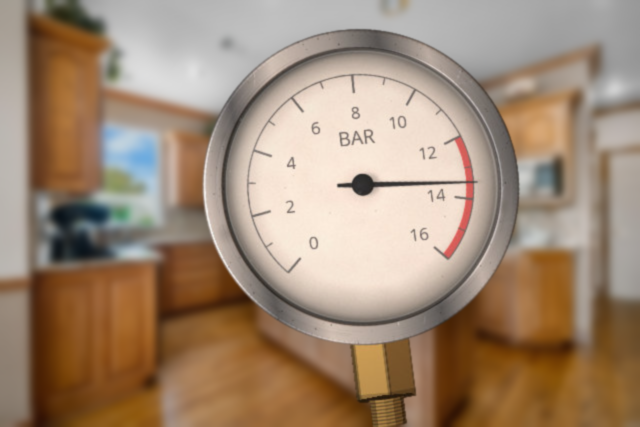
13.5 (bar)
